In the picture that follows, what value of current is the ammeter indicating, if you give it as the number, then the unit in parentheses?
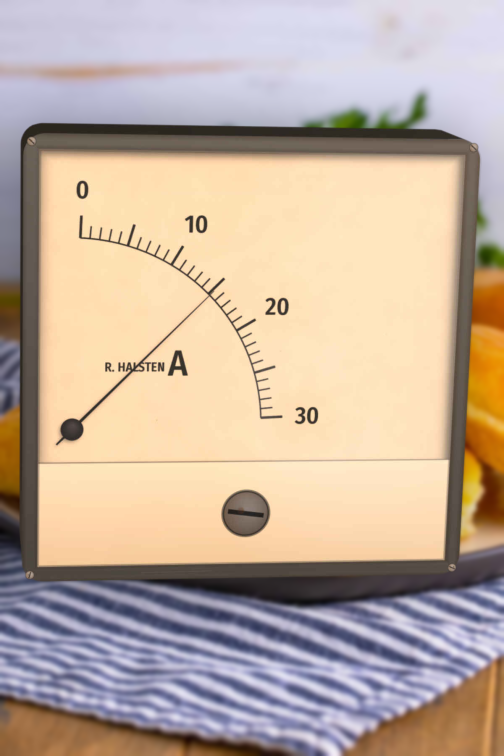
15 (A)
